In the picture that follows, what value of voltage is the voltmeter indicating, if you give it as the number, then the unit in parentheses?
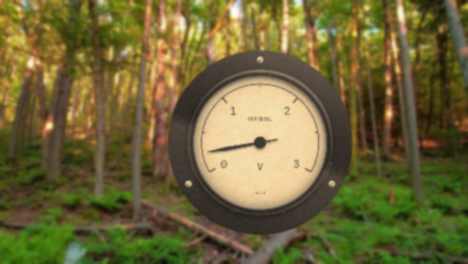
0.25 (V)
